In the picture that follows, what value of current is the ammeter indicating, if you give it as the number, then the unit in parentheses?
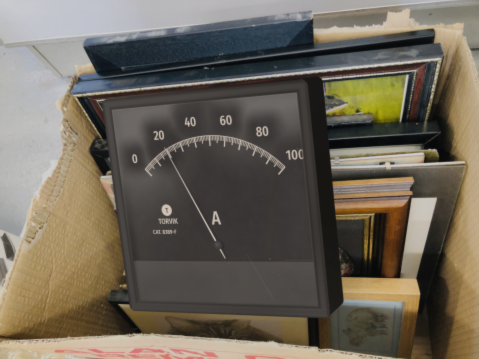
20 (A)
